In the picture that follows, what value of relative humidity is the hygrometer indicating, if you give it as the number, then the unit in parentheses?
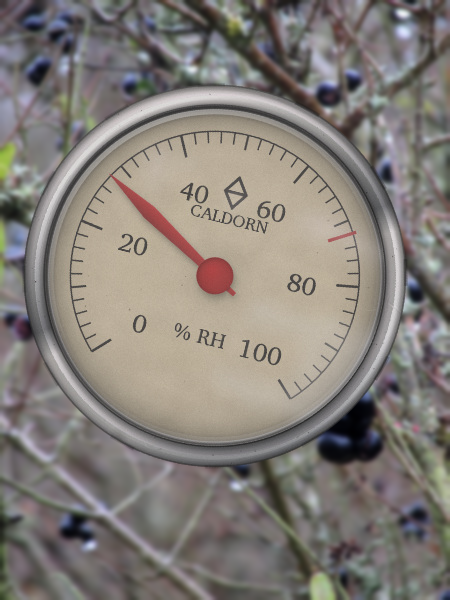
28 (%)
